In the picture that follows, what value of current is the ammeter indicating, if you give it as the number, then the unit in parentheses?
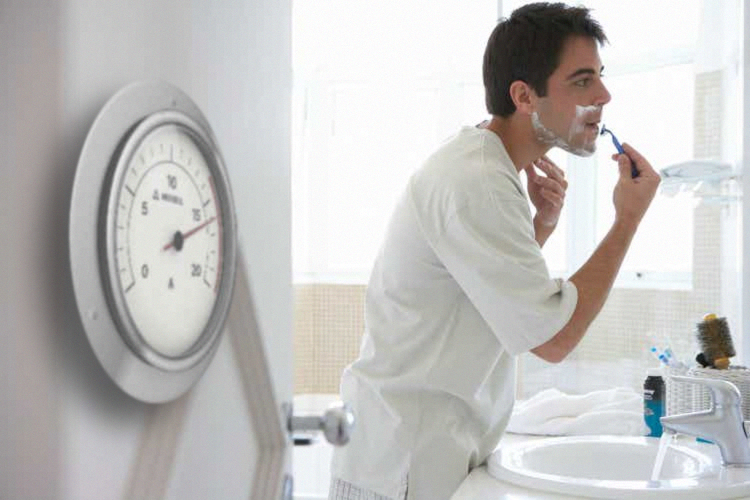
16 (A)
